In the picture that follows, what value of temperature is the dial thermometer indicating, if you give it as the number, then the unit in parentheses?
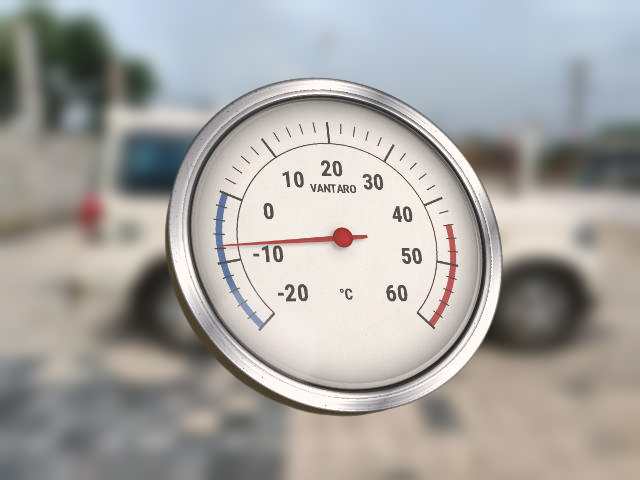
-8 (°C)
